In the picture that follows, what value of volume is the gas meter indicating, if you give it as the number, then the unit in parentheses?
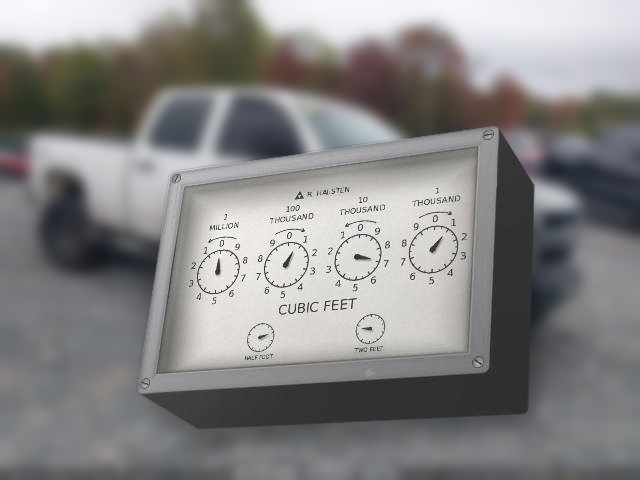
7100 (ft³)
